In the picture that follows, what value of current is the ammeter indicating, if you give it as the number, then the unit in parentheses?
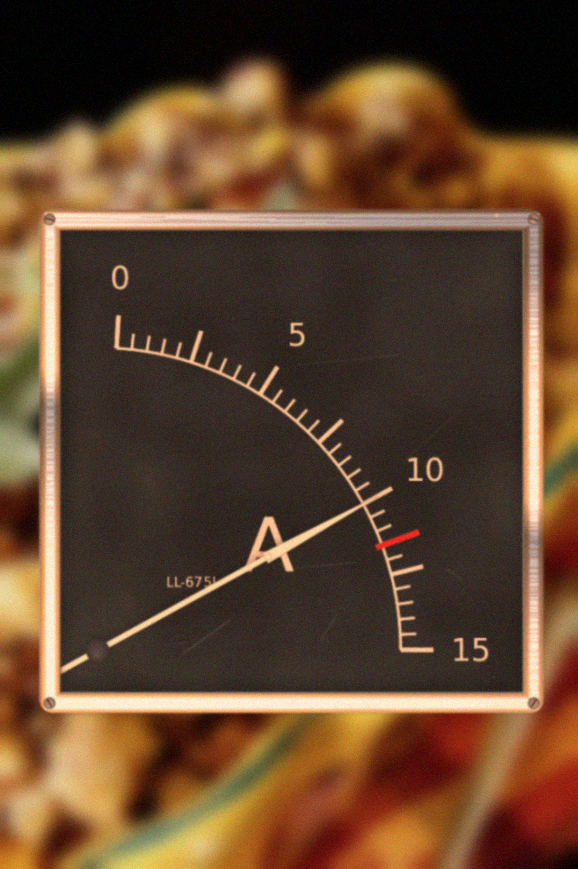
10 (A)
